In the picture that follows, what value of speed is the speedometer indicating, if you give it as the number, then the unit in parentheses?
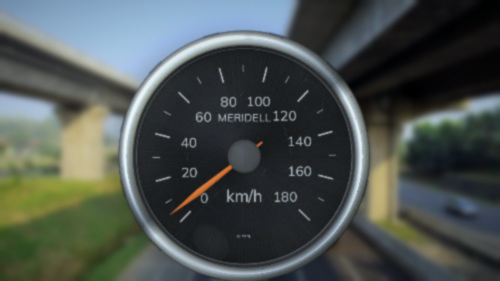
5 (km/h)
